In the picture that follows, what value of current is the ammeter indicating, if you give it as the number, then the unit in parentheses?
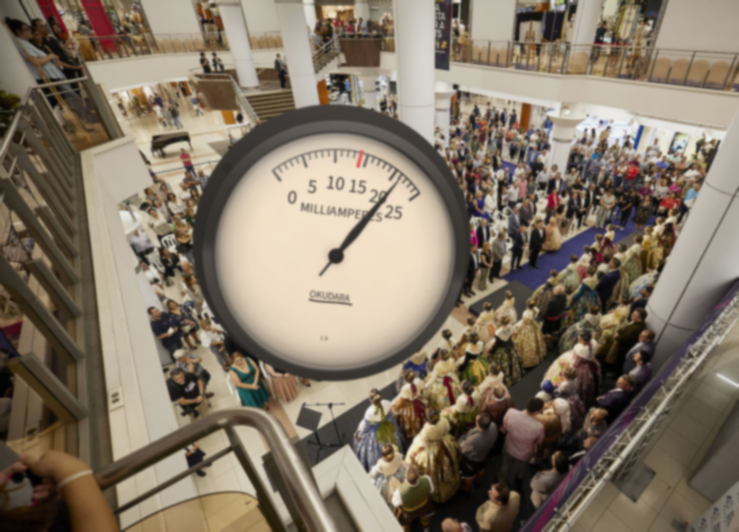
21 (mA)
